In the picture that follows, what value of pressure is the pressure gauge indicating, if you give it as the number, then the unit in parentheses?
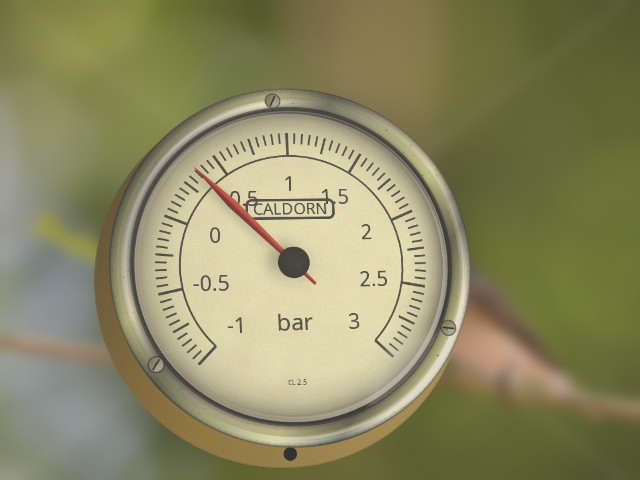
0.35 (bar)
